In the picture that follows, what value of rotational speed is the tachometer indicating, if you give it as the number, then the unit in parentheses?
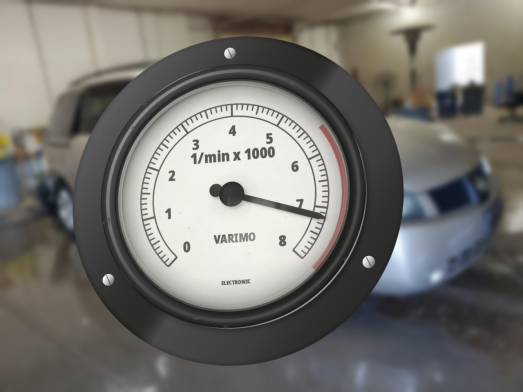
7200 (rpm)
